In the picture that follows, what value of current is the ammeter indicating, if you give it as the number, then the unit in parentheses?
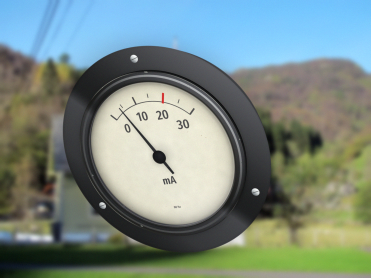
5 (mA)
